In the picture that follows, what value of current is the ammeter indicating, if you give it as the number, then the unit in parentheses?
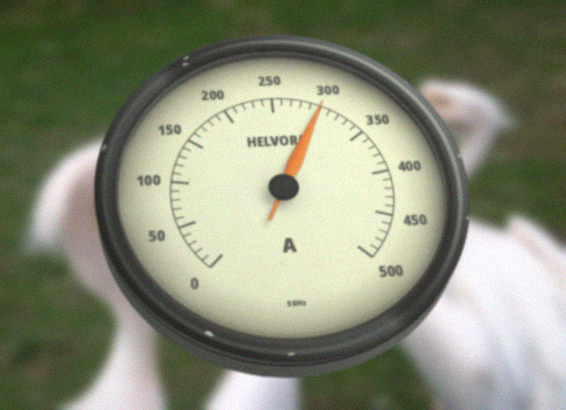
300 (A)
